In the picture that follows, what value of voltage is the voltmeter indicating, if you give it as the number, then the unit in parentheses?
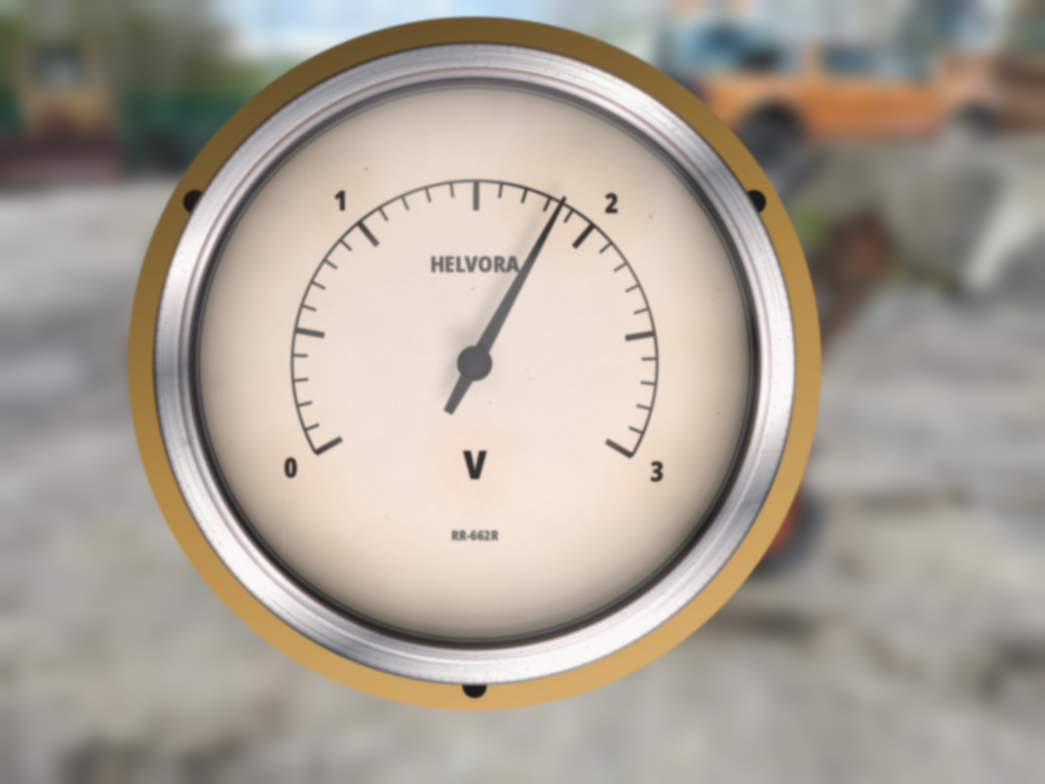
1.85 (V)
